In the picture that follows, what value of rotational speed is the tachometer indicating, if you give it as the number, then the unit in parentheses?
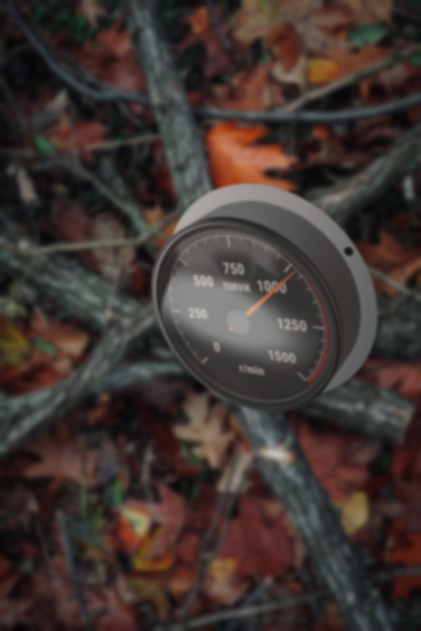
1025 (rpm)
